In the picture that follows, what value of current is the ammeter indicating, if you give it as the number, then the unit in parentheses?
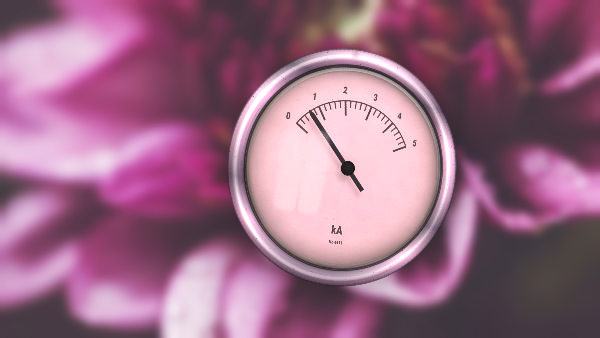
0.6 (kA)
